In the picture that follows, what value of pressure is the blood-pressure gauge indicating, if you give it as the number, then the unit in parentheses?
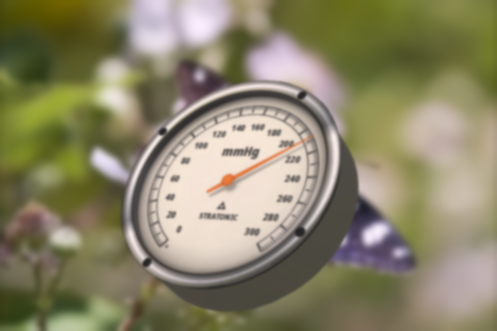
210 (mmHg)
